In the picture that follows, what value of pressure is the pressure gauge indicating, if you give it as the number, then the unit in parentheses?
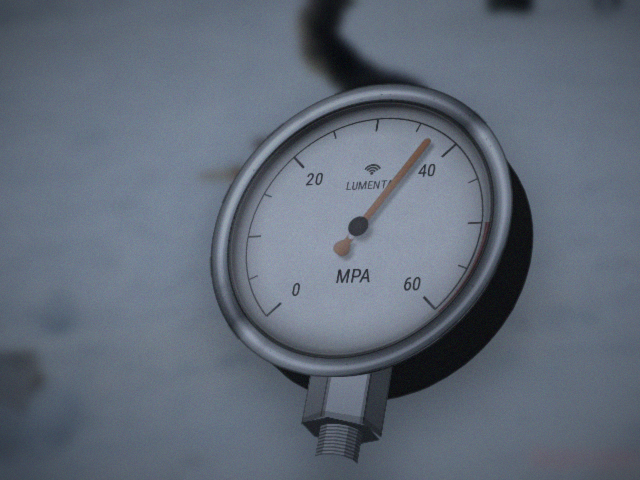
37.5 (MPa)
